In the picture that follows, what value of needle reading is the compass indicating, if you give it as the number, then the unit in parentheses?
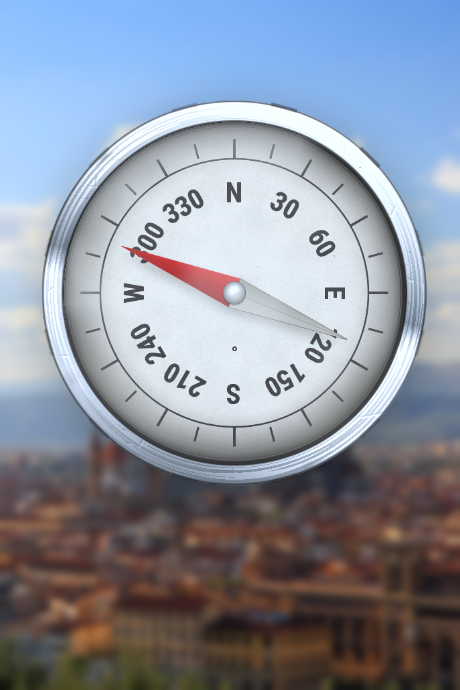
292.5 (°)
